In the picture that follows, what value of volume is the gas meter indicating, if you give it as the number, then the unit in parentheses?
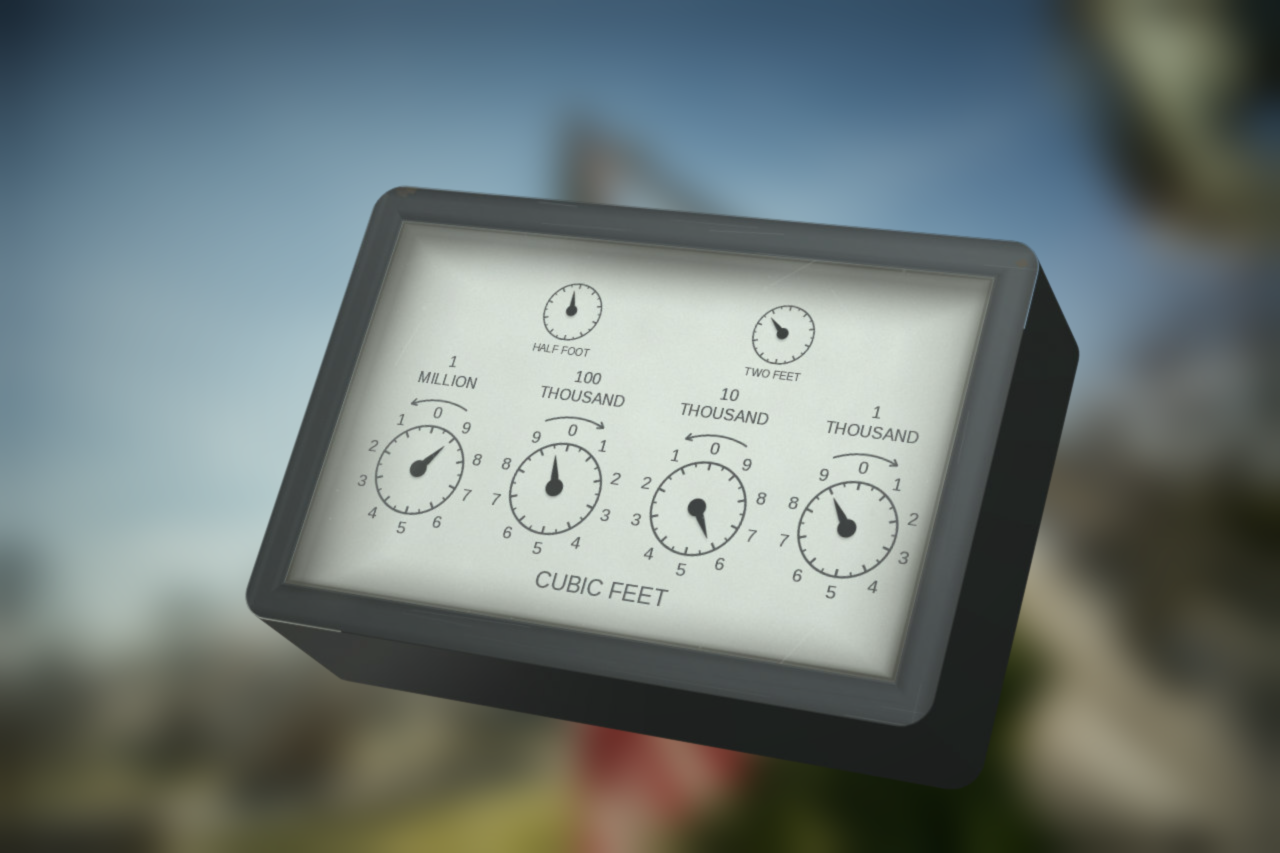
895900 (ft³)
